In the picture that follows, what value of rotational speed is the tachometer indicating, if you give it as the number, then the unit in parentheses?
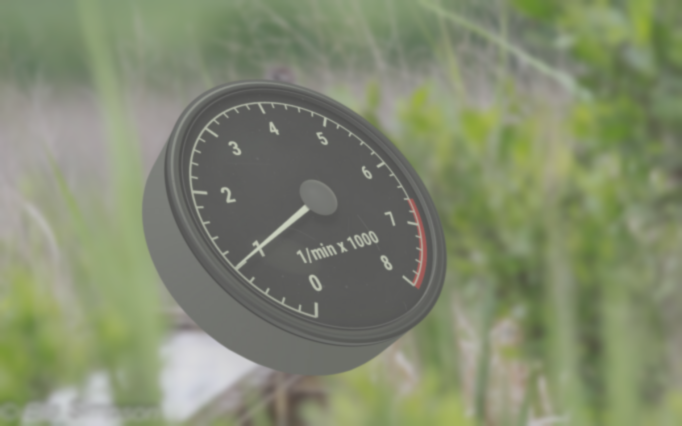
1000 (rpm)
